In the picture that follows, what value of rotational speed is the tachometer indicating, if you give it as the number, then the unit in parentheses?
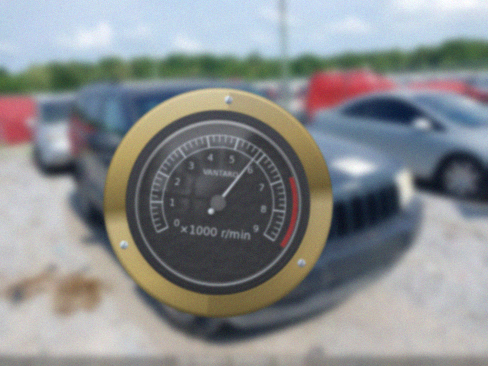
5800 (rpm)
